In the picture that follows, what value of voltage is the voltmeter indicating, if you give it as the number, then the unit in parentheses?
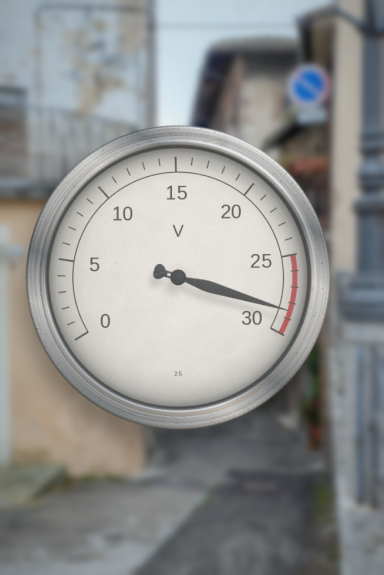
28.5 (V)
